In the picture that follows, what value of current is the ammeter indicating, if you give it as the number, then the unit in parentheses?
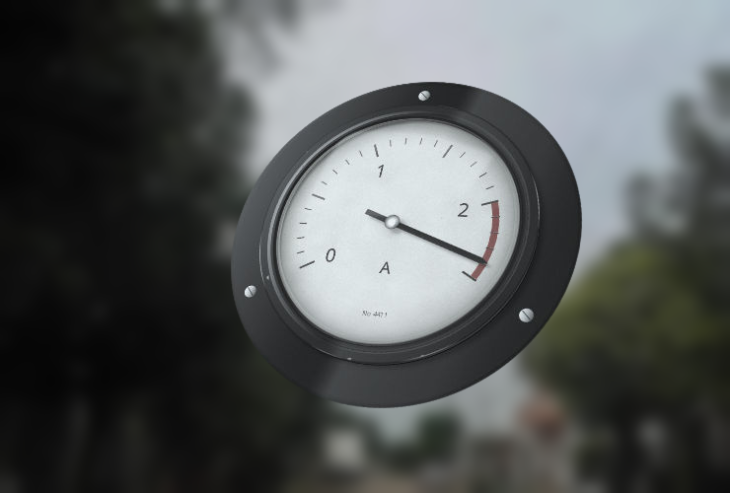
2.4 (A)
